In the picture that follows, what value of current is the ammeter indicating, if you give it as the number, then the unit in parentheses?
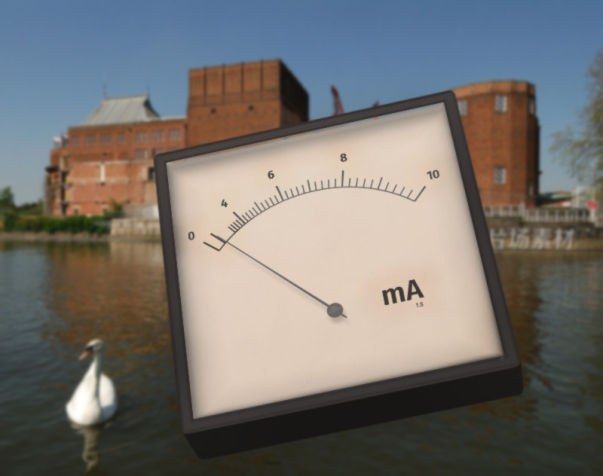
2 (mA)
